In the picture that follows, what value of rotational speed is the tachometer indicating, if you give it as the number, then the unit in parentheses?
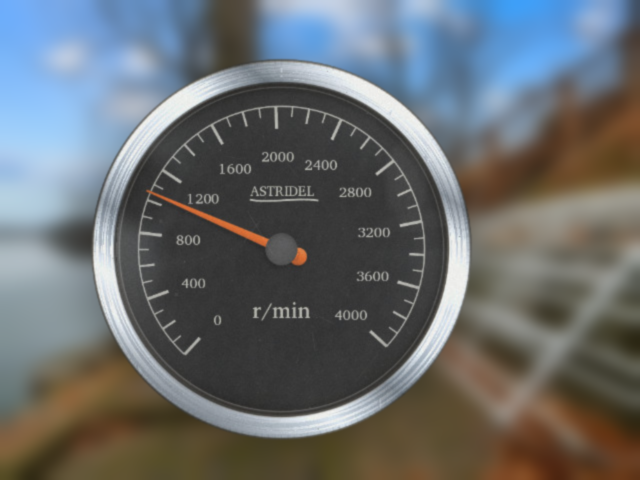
1050 (rpm)
